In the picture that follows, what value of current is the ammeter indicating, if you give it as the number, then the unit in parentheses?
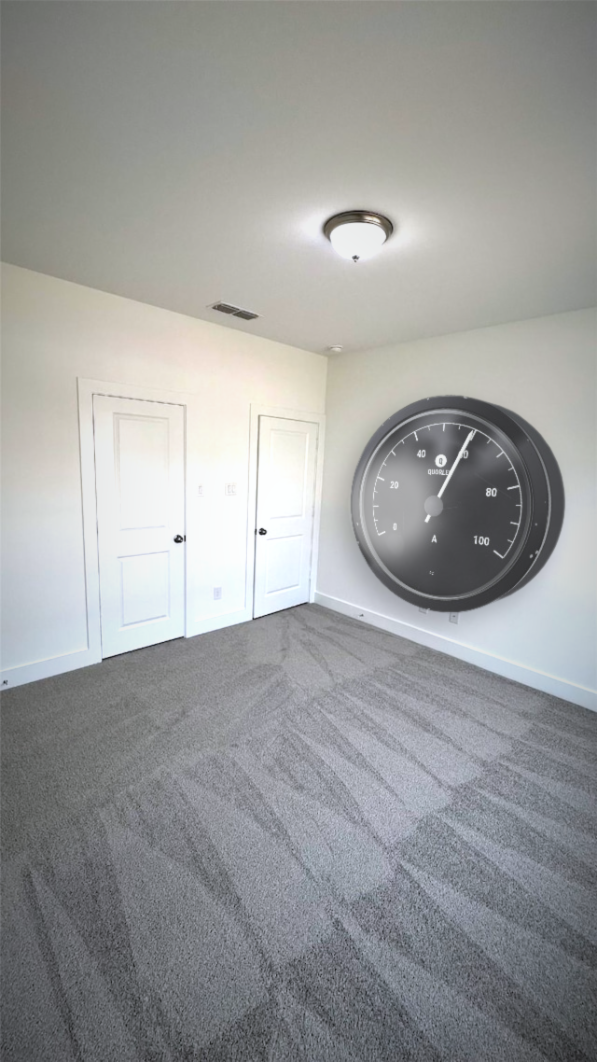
60 (A)
